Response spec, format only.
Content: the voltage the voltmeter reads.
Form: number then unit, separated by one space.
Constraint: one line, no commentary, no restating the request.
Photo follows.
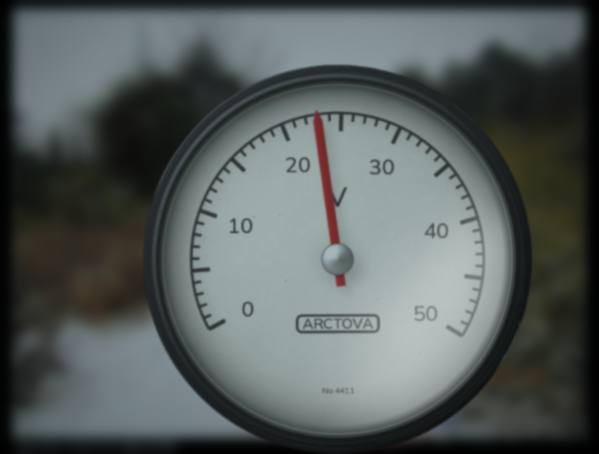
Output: 23 V
